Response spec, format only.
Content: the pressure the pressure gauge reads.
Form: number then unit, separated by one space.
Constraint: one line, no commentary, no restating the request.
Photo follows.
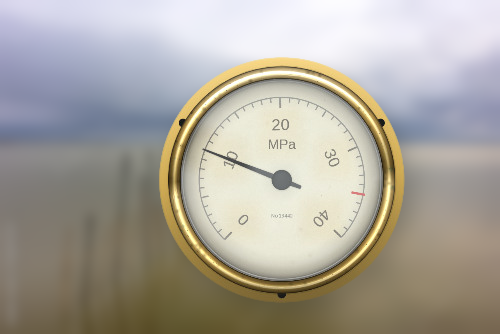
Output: 10 MPa
